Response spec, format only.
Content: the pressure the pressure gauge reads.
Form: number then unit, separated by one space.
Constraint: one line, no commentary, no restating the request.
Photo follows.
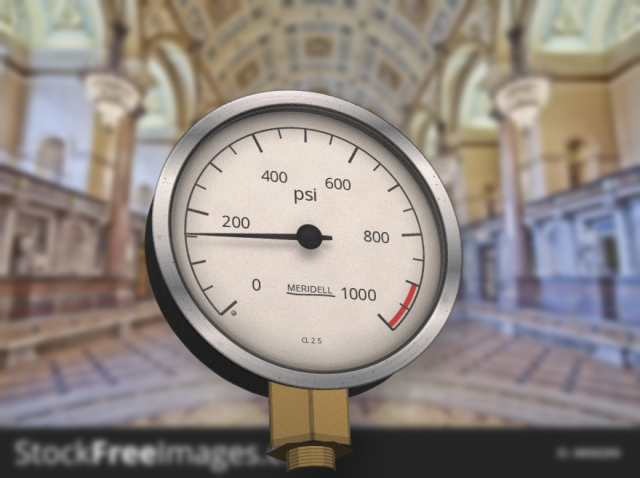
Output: 150 psi
